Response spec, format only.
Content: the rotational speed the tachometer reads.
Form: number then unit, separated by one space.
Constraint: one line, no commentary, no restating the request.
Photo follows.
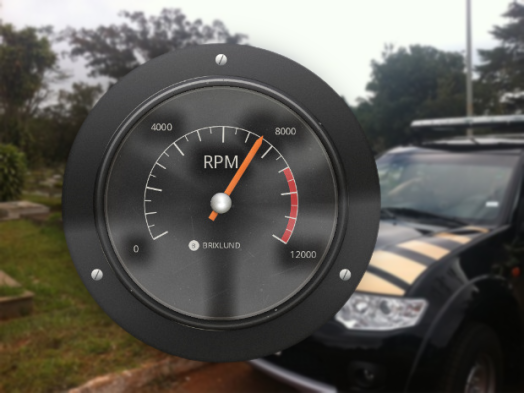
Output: 7500 rpm
